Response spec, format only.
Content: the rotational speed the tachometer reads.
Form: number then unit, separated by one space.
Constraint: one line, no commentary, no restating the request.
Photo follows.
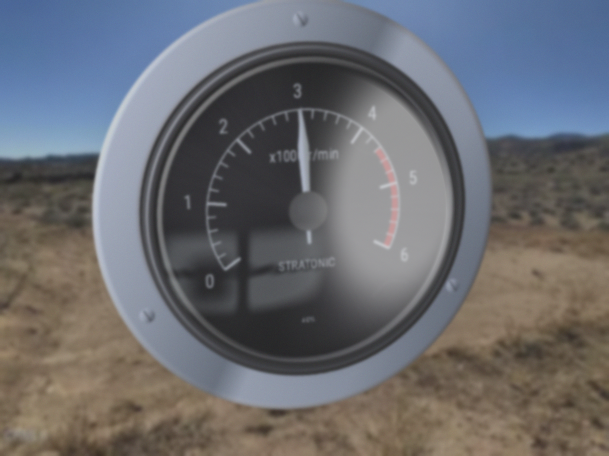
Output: 3000 rpm
